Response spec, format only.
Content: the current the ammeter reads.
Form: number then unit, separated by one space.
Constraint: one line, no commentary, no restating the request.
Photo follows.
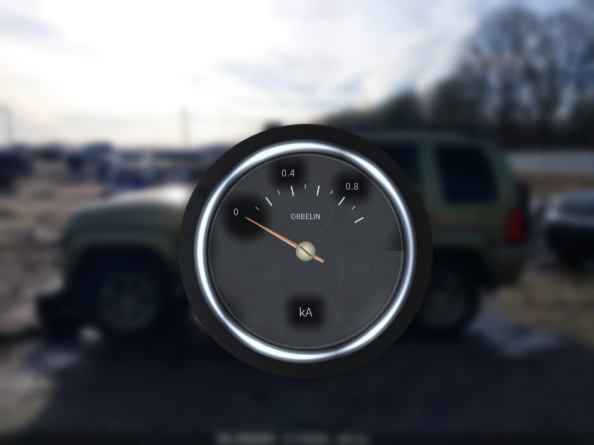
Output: 0 kA
